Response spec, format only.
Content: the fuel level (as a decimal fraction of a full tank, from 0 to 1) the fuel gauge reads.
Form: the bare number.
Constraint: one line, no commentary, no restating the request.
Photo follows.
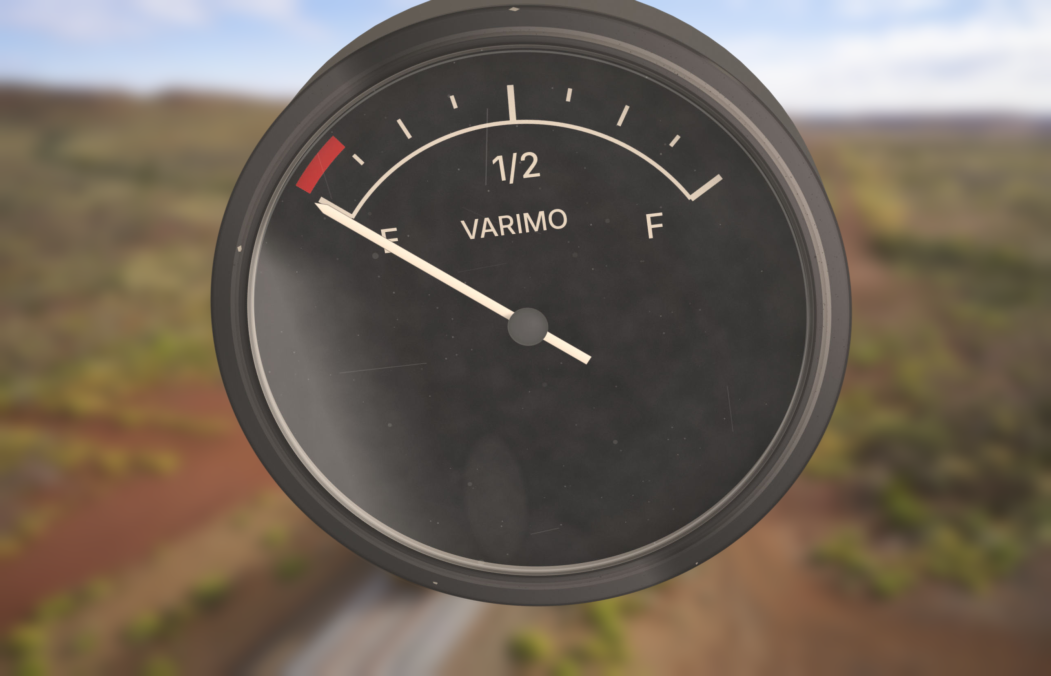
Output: 0
